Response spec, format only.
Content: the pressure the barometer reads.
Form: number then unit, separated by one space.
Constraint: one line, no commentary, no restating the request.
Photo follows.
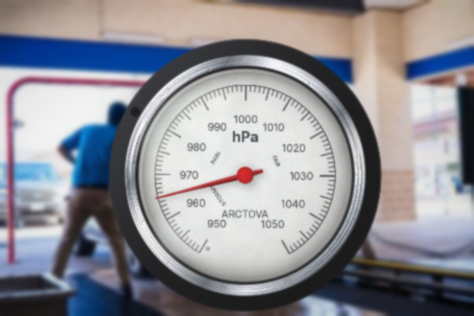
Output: 965 hPa
